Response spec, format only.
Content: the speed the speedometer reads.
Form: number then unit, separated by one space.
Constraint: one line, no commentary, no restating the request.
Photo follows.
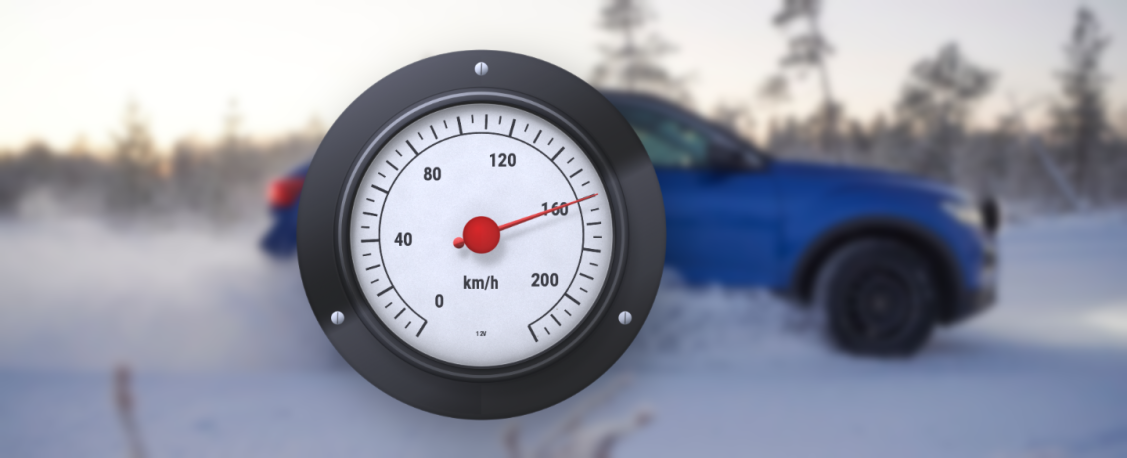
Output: 160 km/h
